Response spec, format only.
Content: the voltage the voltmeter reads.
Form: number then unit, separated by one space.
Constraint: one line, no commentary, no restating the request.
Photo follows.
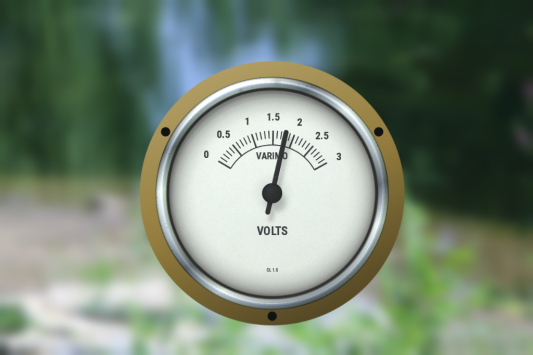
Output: 1.8 V
